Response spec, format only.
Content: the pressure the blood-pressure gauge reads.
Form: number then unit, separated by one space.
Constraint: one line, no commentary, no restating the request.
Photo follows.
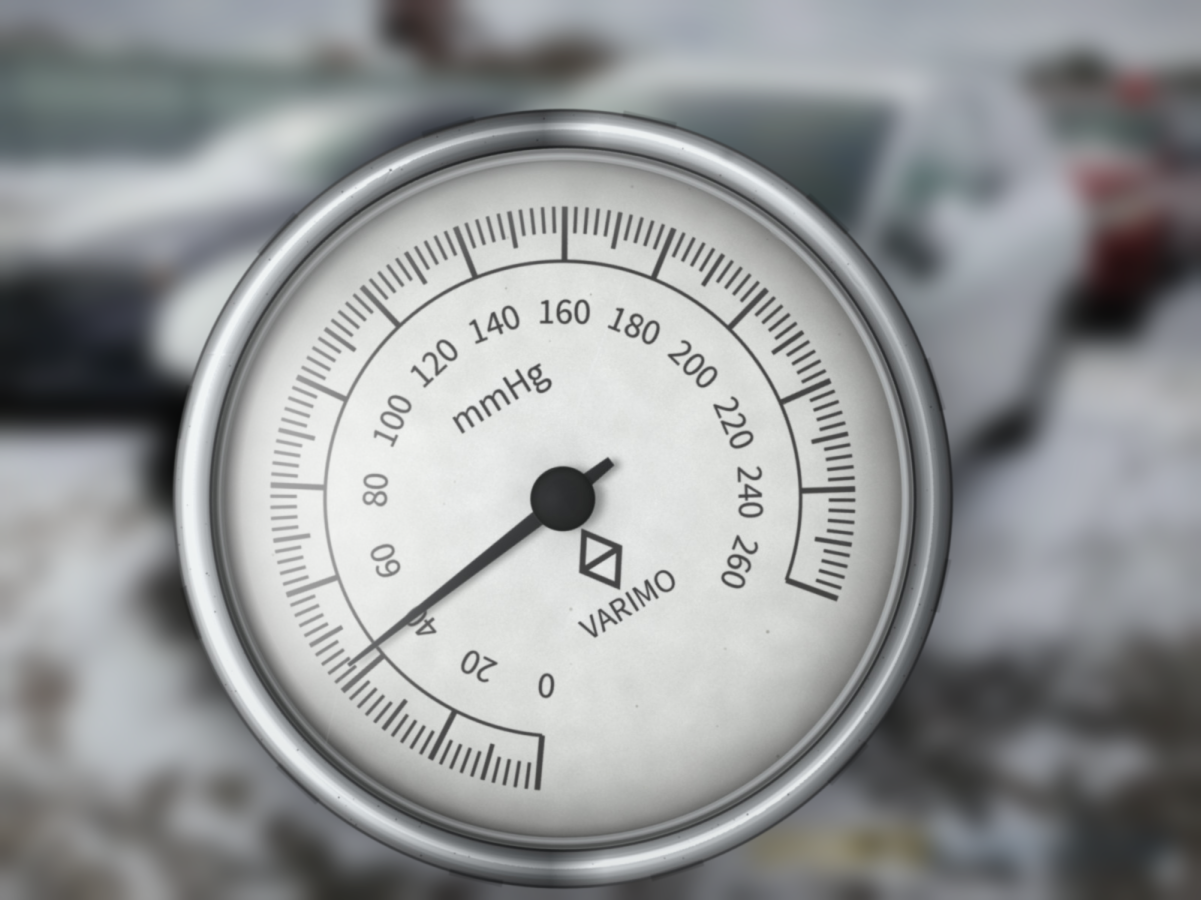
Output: 43 mmHg
